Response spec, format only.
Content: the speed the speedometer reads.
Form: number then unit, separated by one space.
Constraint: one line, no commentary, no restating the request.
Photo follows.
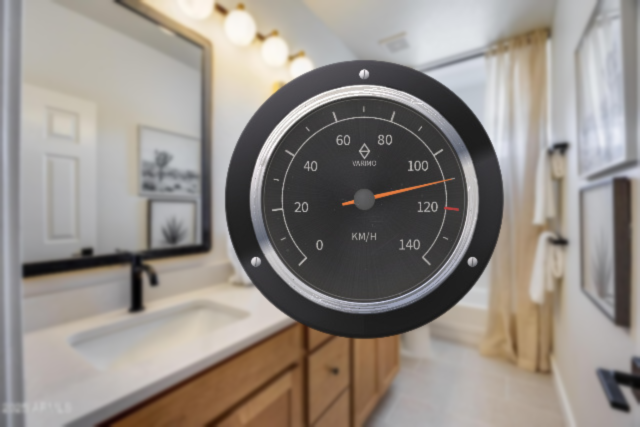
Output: 110 km/h
